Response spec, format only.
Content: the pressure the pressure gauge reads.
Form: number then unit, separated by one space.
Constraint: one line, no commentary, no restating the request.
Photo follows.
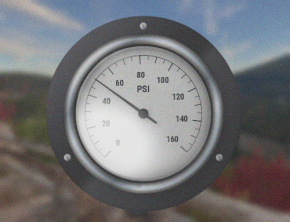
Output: 50 psi
